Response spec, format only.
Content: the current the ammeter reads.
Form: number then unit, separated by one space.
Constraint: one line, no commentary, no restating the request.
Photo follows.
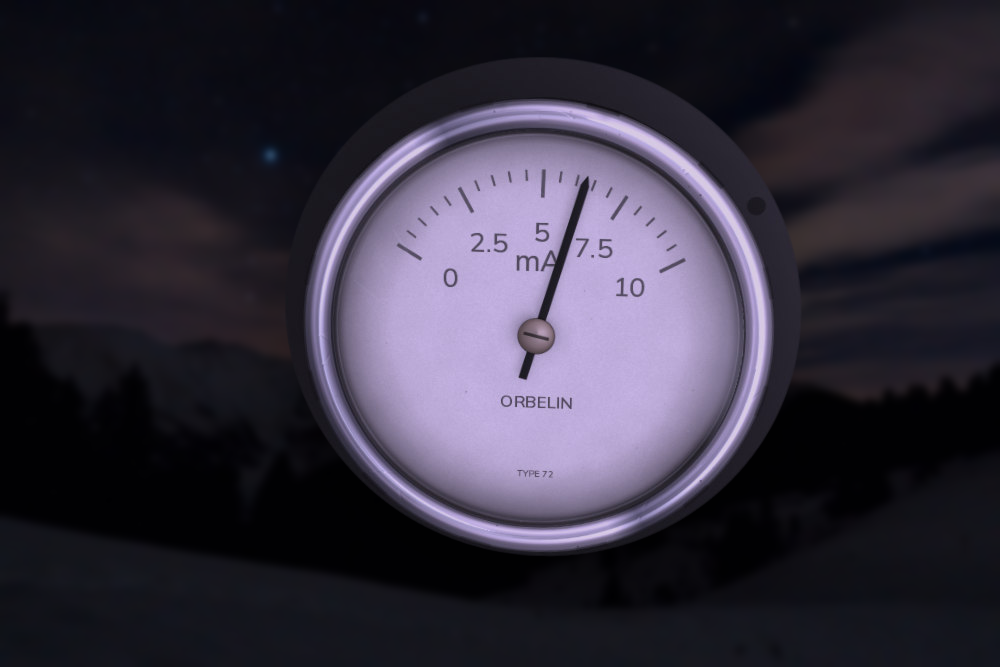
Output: 6.25 mA
